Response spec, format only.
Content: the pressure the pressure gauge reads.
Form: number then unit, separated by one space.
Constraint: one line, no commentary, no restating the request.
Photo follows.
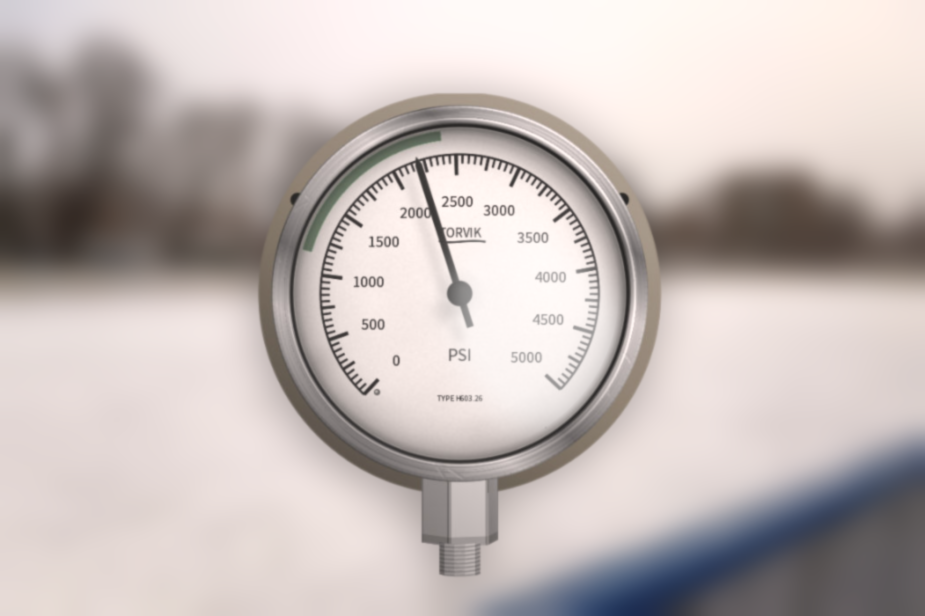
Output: 2200 psi
